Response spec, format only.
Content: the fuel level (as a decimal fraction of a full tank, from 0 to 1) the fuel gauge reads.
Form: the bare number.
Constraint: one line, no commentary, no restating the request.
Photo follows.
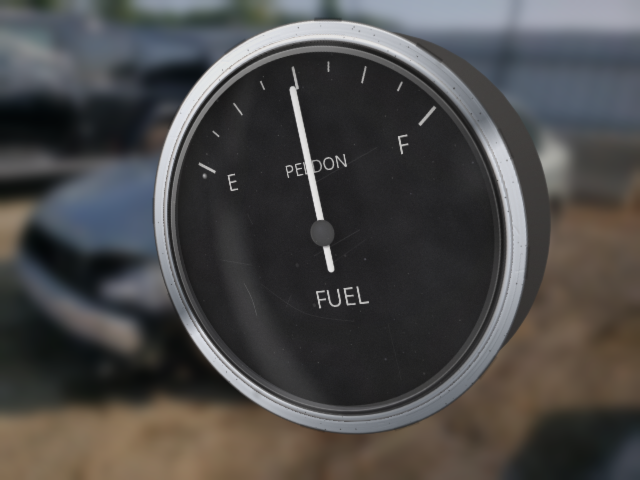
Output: 0.5
